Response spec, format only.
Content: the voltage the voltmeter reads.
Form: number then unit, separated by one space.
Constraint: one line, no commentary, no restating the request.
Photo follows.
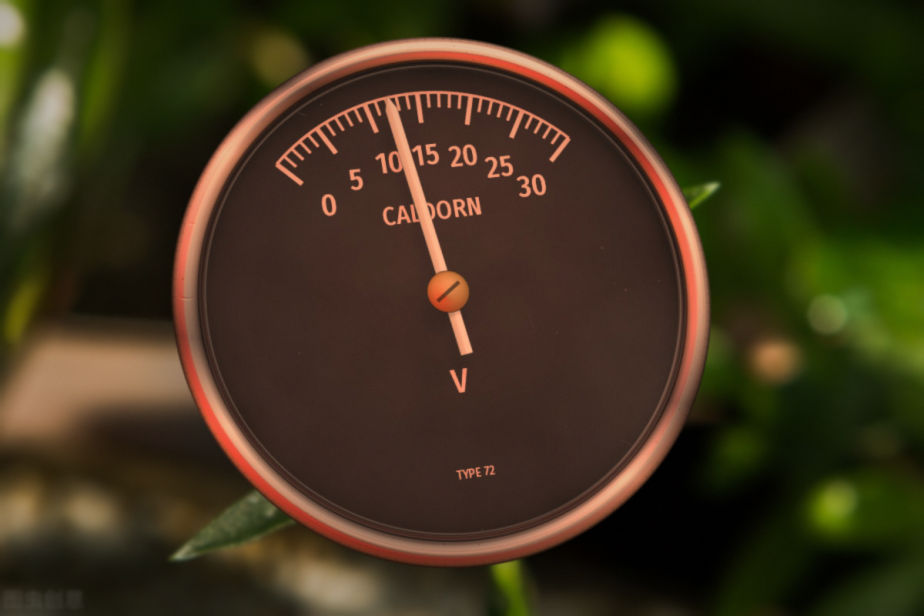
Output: 12 V
